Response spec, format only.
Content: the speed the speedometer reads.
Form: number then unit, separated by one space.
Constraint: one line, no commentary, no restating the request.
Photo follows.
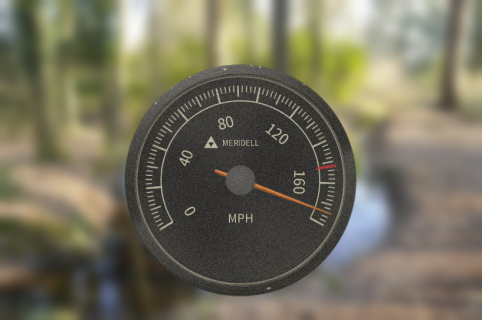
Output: 174 mph
